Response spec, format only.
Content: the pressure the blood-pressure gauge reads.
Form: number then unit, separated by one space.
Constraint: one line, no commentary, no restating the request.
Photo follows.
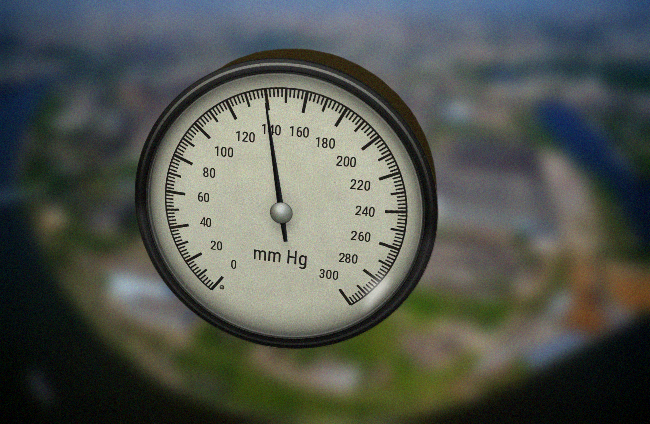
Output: 140 mmHg
